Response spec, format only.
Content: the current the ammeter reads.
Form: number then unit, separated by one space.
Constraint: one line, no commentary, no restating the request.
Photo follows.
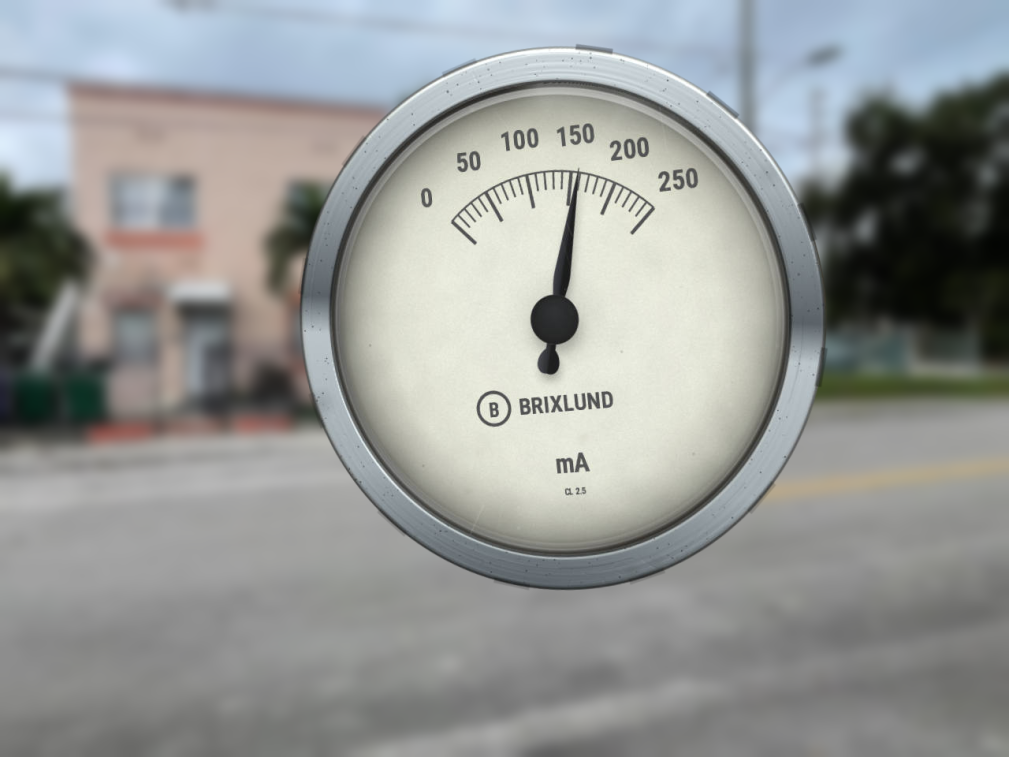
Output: 160 mA
